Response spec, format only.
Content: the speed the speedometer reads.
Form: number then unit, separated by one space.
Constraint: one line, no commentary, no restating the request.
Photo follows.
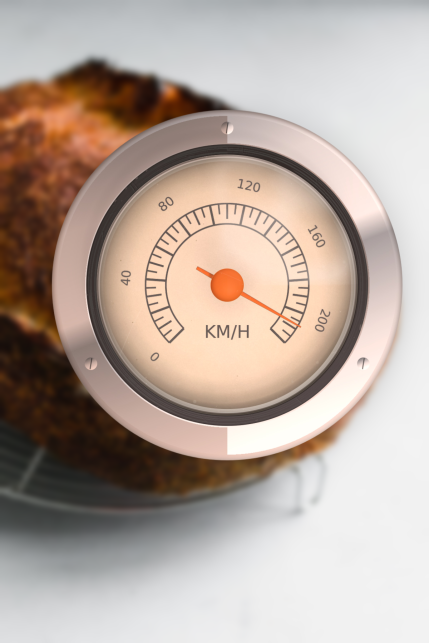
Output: 207.5 km/h
